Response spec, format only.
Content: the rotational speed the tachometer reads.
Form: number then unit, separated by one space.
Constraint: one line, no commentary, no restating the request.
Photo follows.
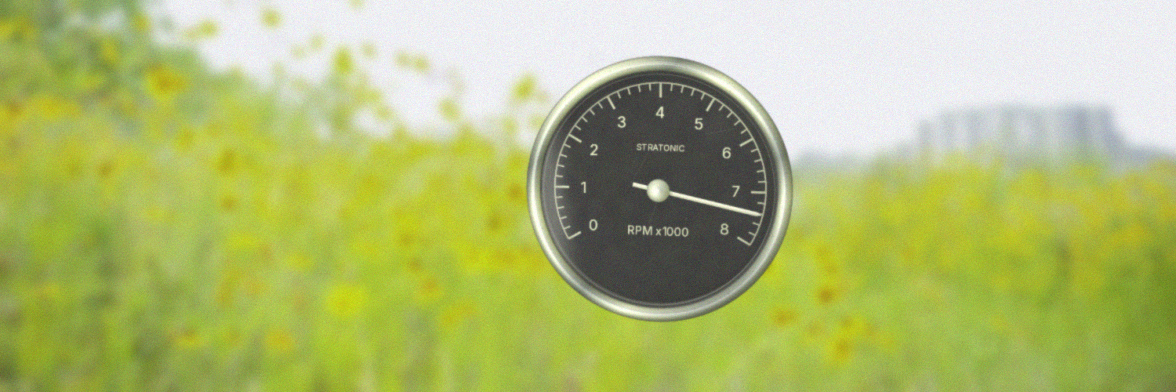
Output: 7400 rpm
